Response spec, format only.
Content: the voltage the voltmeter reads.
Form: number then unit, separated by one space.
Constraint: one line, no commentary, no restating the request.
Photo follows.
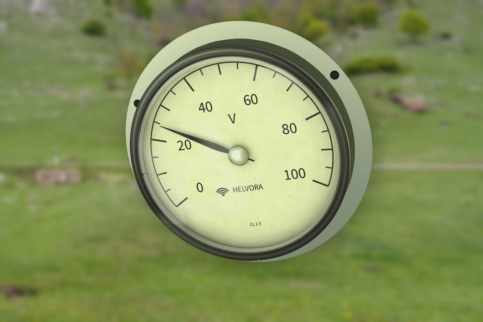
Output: 25 V
